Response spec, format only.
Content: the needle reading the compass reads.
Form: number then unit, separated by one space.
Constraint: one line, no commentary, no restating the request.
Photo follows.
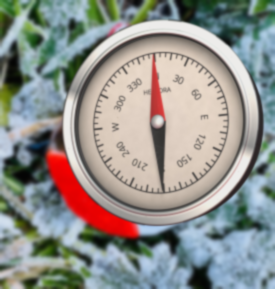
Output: 0 °
